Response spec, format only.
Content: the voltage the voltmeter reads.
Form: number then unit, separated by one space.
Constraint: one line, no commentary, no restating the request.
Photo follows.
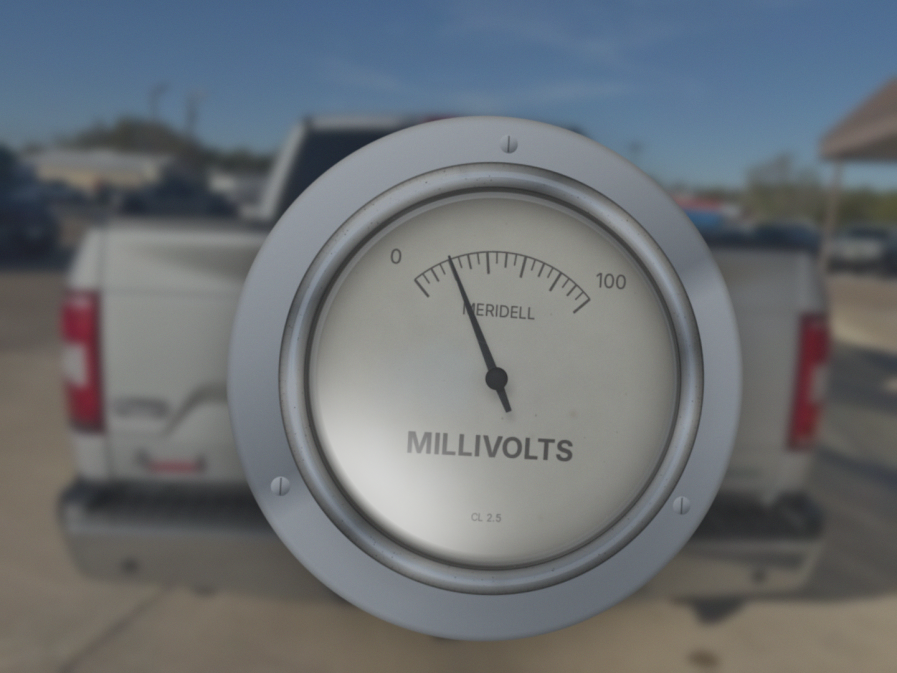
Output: 20 mV
